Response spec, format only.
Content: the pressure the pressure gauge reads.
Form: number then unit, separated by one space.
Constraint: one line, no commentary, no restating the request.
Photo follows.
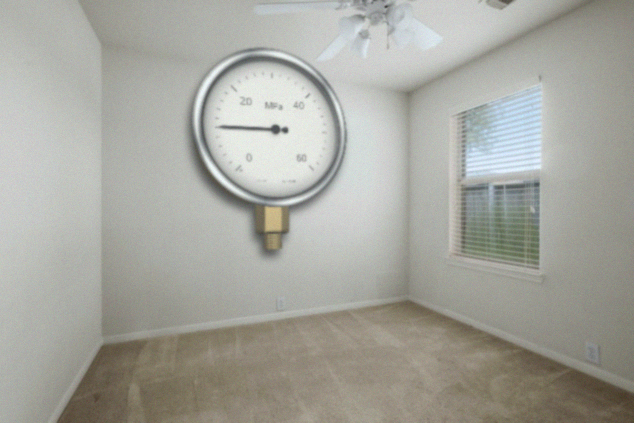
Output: 10 MPa
